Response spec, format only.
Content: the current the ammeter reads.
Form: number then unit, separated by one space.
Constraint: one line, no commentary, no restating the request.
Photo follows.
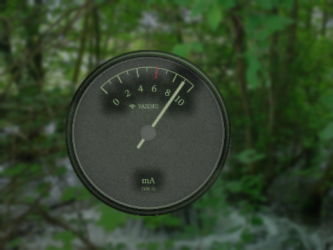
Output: 9 mA
